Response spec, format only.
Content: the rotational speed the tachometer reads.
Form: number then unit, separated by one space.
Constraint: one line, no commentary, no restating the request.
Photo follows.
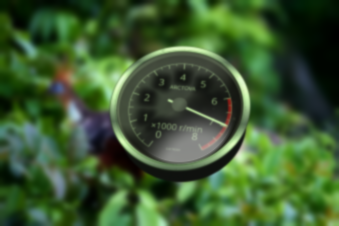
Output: 7000 rpm
